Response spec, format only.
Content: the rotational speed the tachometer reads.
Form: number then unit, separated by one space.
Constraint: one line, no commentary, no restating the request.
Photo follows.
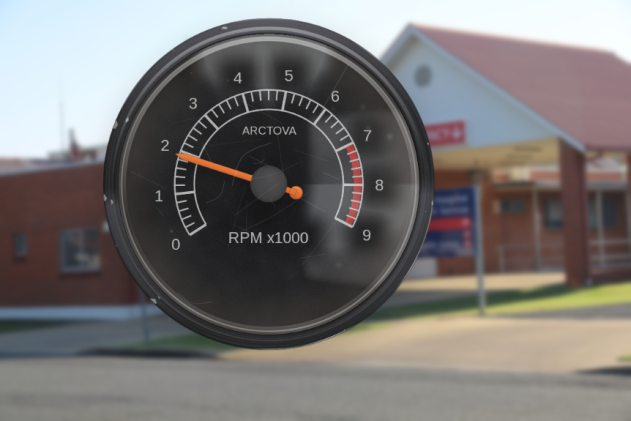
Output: 1900 rpm
